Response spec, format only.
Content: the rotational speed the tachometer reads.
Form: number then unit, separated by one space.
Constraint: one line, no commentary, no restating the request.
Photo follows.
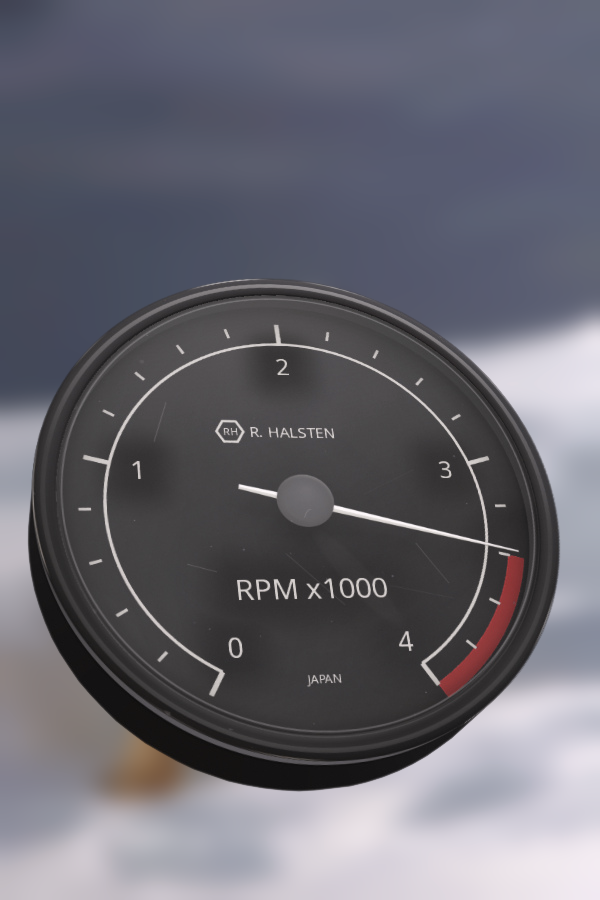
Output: 3400 rpm
